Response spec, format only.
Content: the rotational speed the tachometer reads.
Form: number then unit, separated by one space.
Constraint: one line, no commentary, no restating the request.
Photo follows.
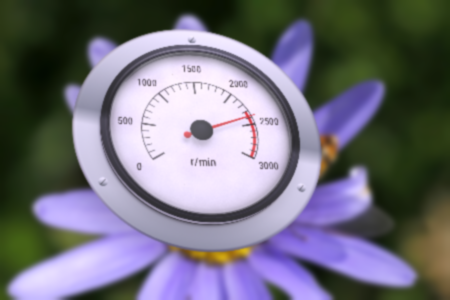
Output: 2400 rpm
